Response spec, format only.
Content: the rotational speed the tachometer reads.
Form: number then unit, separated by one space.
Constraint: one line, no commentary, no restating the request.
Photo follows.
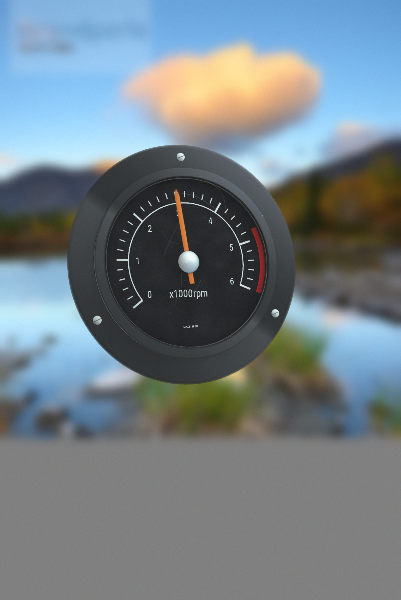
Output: 3000 rpm
